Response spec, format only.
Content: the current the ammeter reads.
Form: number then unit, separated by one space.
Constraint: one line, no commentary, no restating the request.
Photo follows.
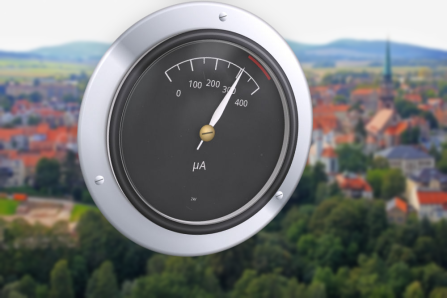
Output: 300 µA
